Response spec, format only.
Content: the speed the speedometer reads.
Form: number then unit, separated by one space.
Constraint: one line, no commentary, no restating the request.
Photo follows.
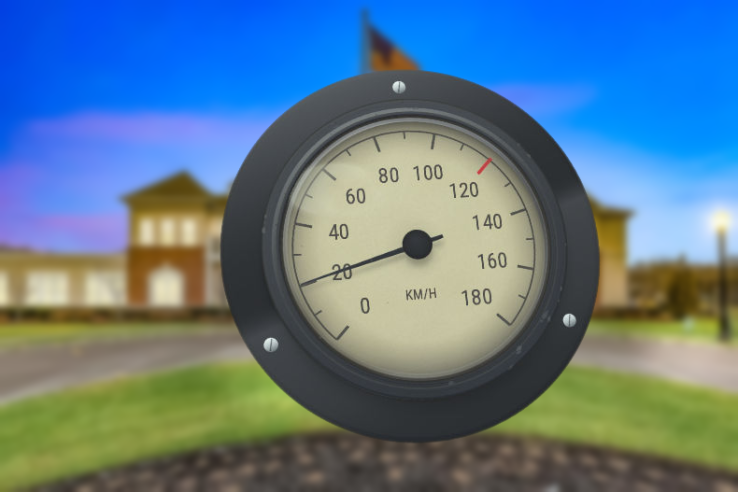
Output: 20 km/h
